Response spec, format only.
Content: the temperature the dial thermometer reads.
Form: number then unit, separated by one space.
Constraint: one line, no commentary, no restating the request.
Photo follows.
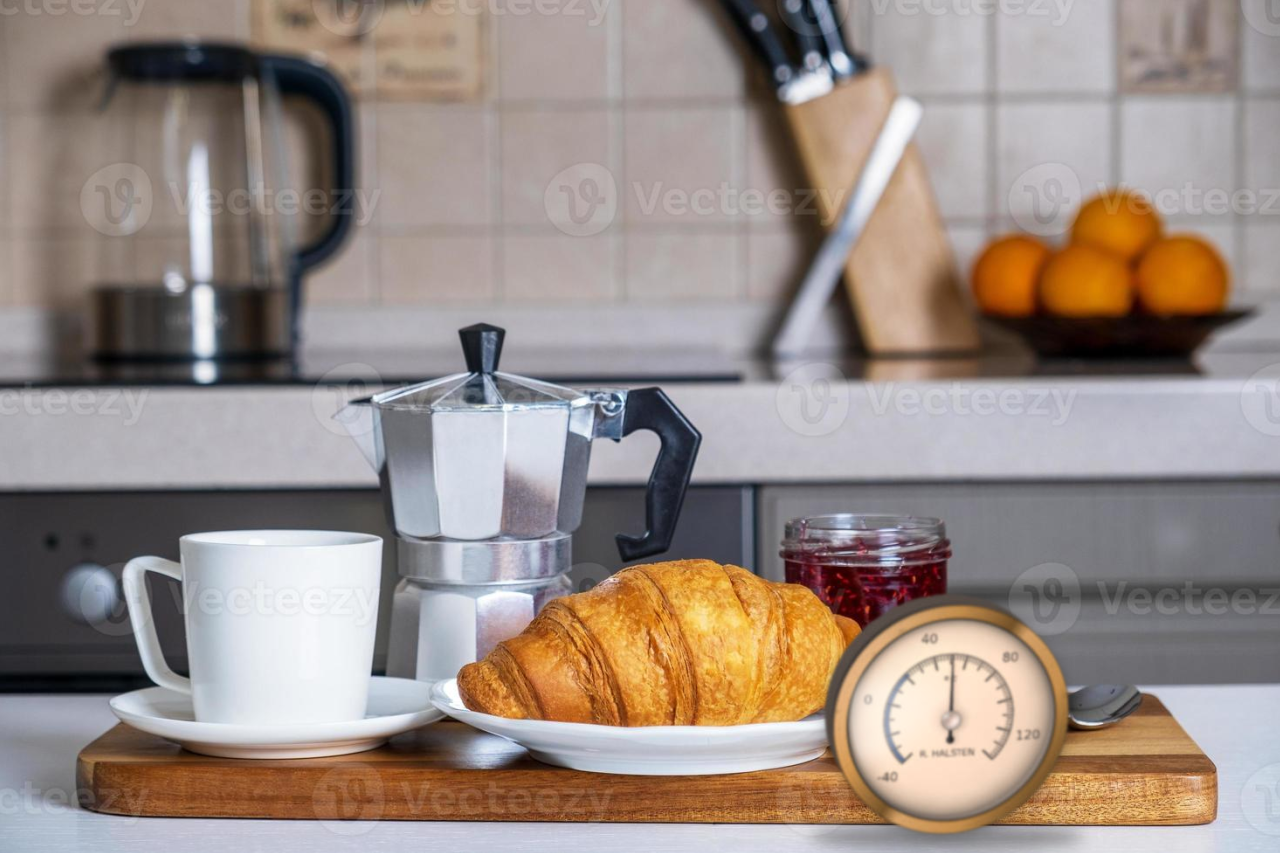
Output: 50 °F
